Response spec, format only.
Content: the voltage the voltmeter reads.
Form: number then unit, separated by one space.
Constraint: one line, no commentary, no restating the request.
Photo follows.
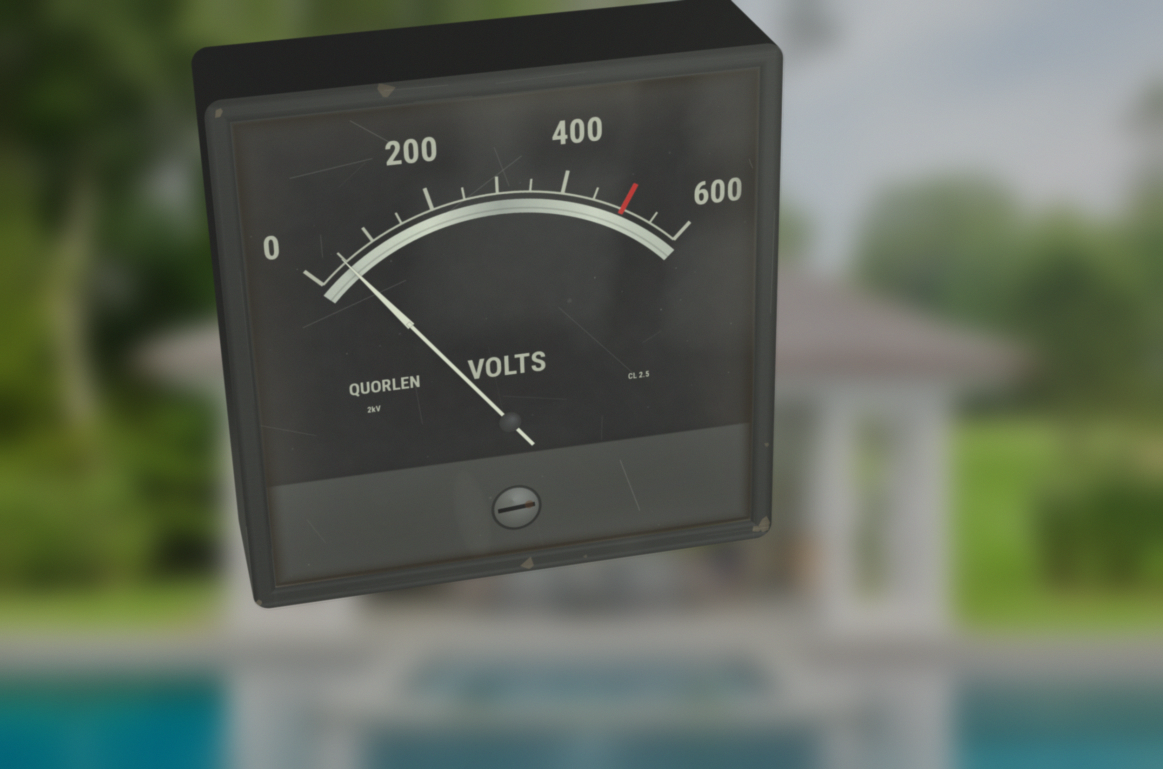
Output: 50 V
